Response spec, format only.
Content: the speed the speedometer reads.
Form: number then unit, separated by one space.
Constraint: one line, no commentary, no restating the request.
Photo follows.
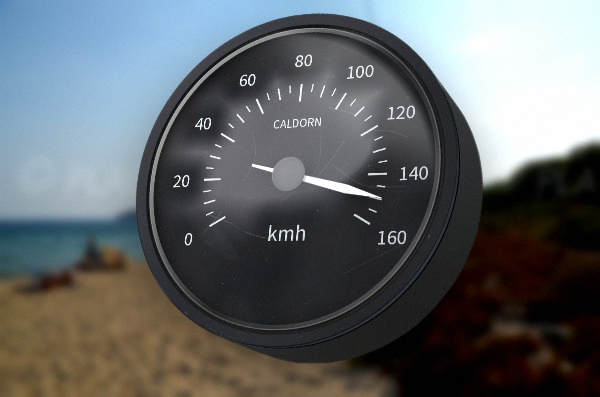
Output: 150 km/h
